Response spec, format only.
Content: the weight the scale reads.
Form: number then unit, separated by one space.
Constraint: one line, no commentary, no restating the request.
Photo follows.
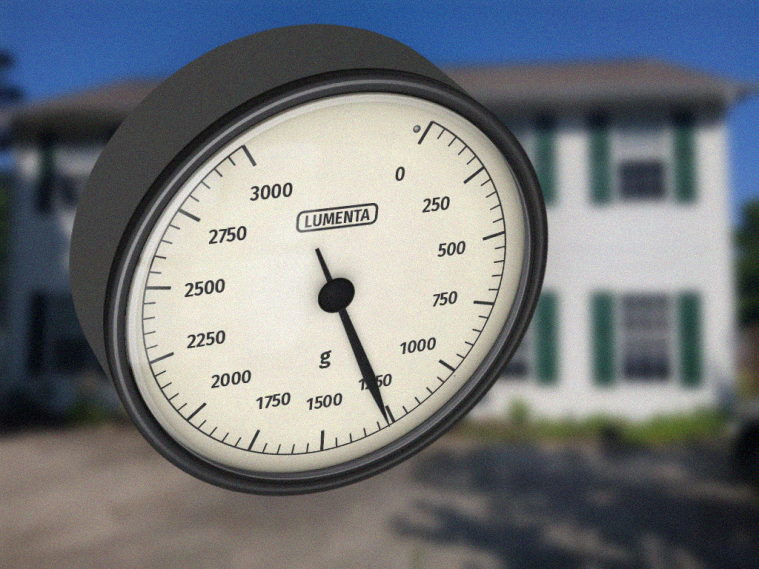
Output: 1275 g
